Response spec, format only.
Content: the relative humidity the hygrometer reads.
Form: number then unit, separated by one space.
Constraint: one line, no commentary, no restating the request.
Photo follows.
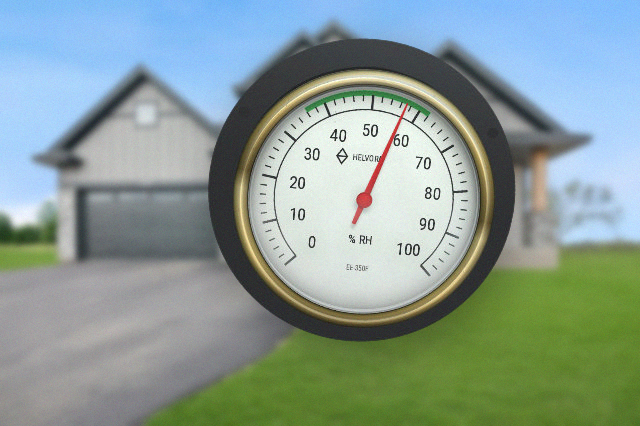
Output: 57 %
